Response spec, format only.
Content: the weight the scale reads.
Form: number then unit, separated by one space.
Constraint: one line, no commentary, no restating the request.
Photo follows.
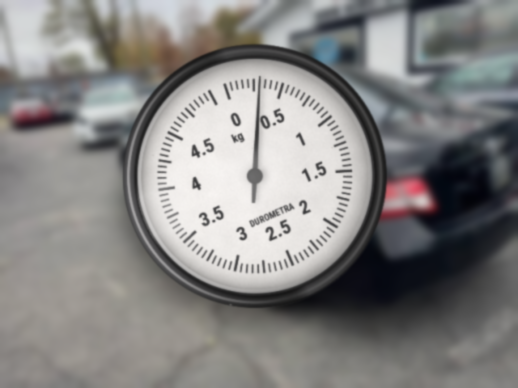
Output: 0.3 kg
